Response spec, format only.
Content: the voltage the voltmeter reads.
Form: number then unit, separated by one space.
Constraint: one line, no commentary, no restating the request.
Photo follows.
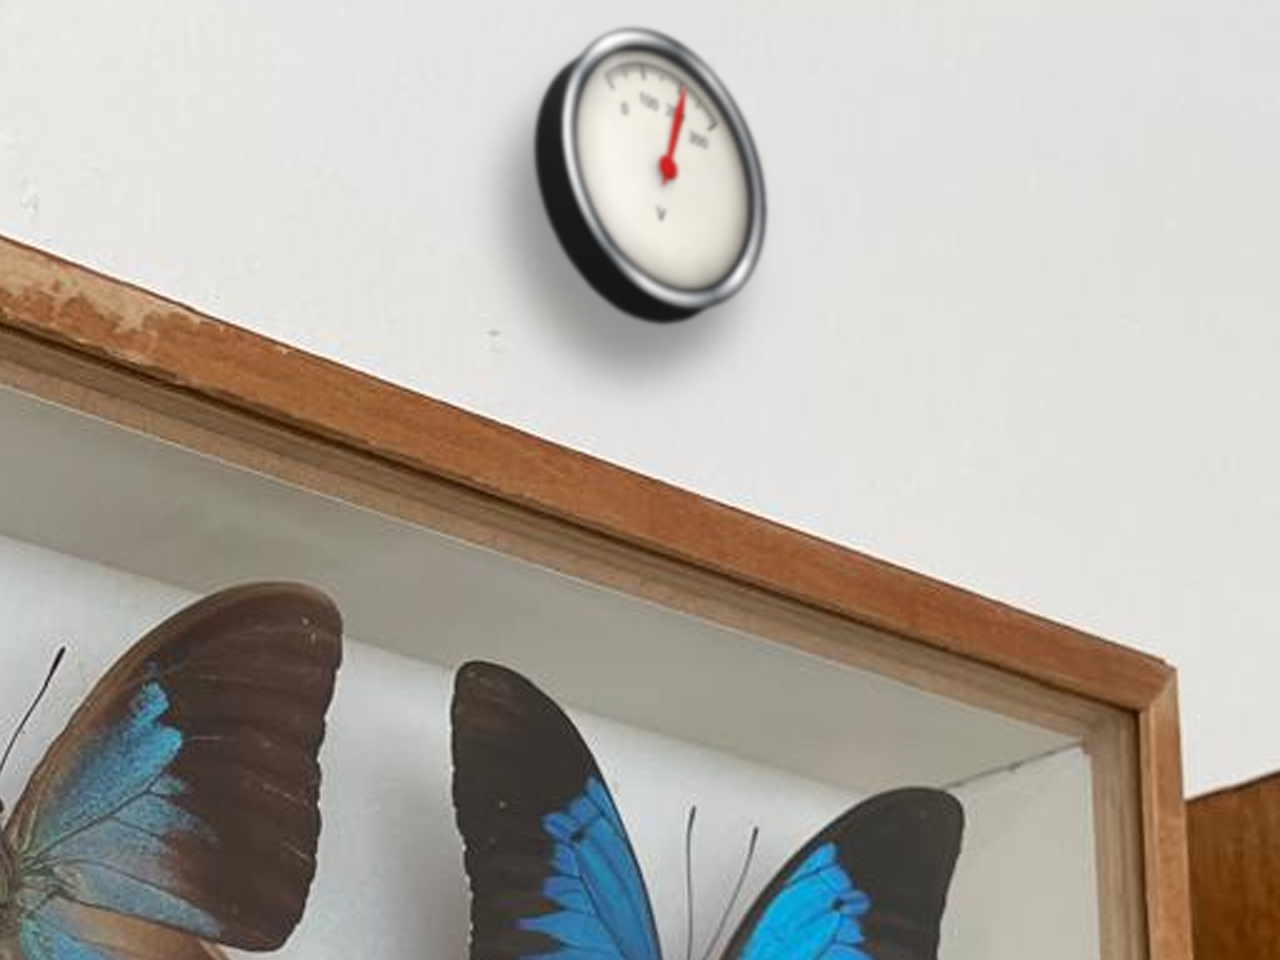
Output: 200 V
